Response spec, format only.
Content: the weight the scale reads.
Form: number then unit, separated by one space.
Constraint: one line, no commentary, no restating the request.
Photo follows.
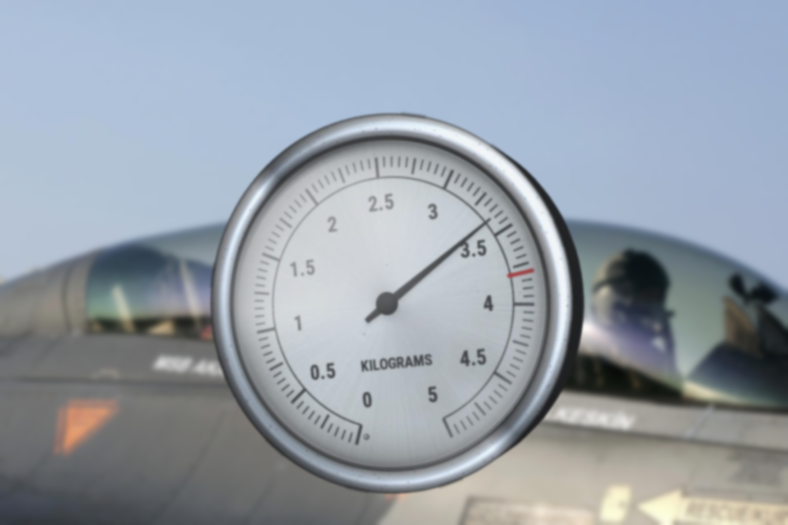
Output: 3.4 kg
